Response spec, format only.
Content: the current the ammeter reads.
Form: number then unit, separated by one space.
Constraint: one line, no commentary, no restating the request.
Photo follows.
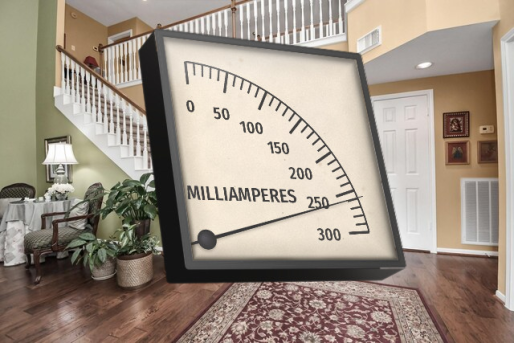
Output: 260 mA
